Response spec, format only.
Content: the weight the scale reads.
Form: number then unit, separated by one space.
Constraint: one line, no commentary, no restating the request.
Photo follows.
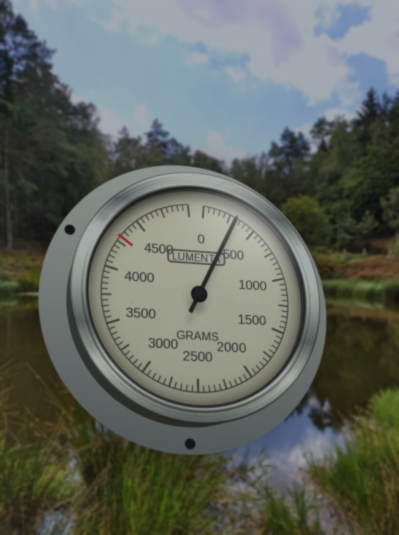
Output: 300 g
